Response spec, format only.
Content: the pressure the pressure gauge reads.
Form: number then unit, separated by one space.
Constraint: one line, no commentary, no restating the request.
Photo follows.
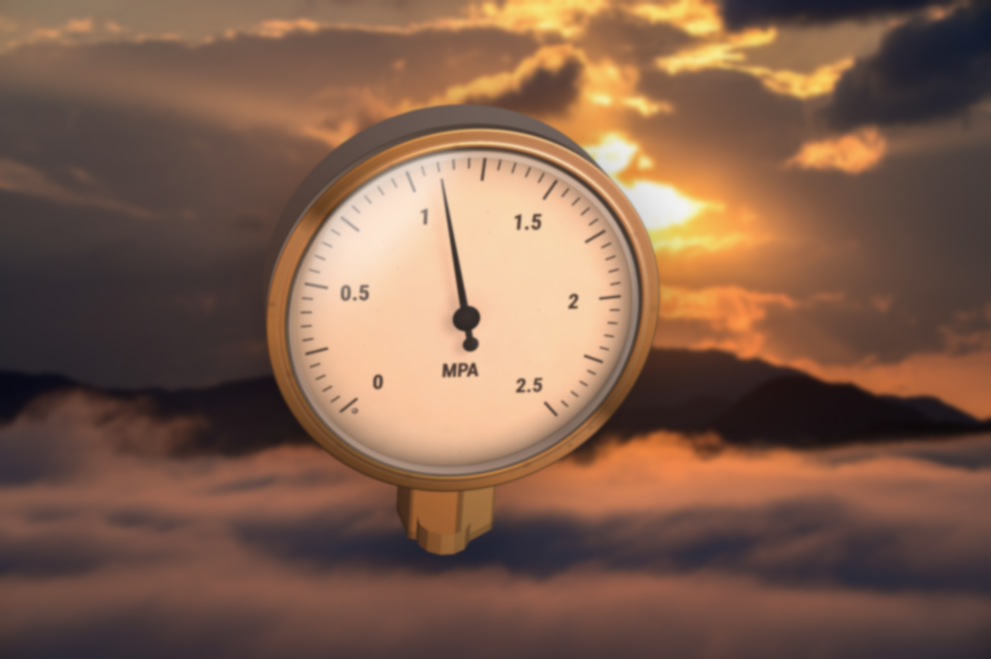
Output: 1.1 MPa
